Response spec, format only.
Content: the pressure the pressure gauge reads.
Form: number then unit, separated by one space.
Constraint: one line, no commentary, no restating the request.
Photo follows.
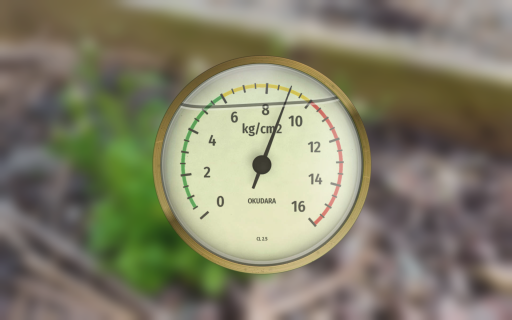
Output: 9 kg/cm²
